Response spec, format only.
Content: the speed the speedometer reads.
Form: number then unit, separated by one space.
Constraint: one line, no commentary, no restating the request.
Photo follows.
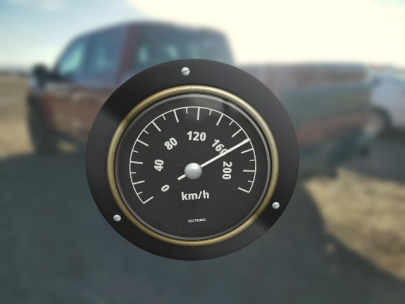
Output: 170 km/h
